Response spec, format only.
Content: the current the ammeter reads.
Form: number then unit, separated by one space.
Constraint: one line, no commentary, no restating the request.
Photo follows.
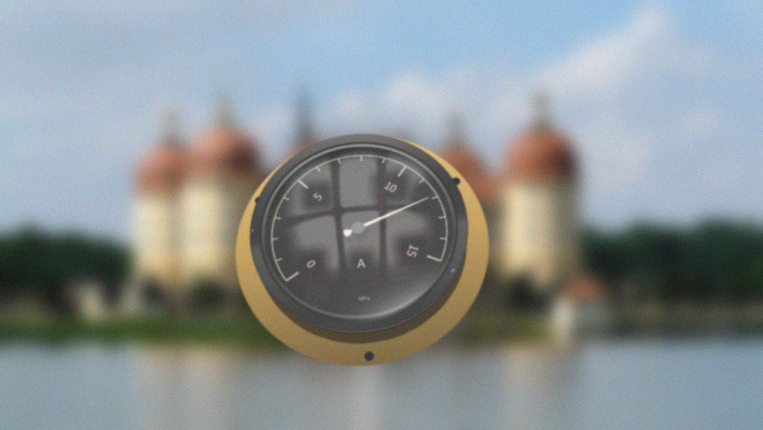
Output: 12 A
